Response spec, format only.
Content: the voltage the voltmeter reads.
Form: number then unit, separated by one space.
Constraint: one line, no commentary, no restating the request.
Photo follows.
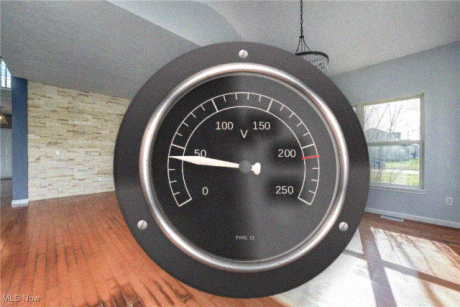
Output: 40 V
